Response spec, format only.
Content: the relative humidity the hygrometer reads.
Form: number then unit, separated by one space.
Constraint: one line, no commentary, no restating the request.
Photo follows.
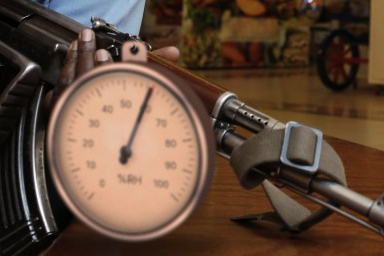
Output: 60 %
